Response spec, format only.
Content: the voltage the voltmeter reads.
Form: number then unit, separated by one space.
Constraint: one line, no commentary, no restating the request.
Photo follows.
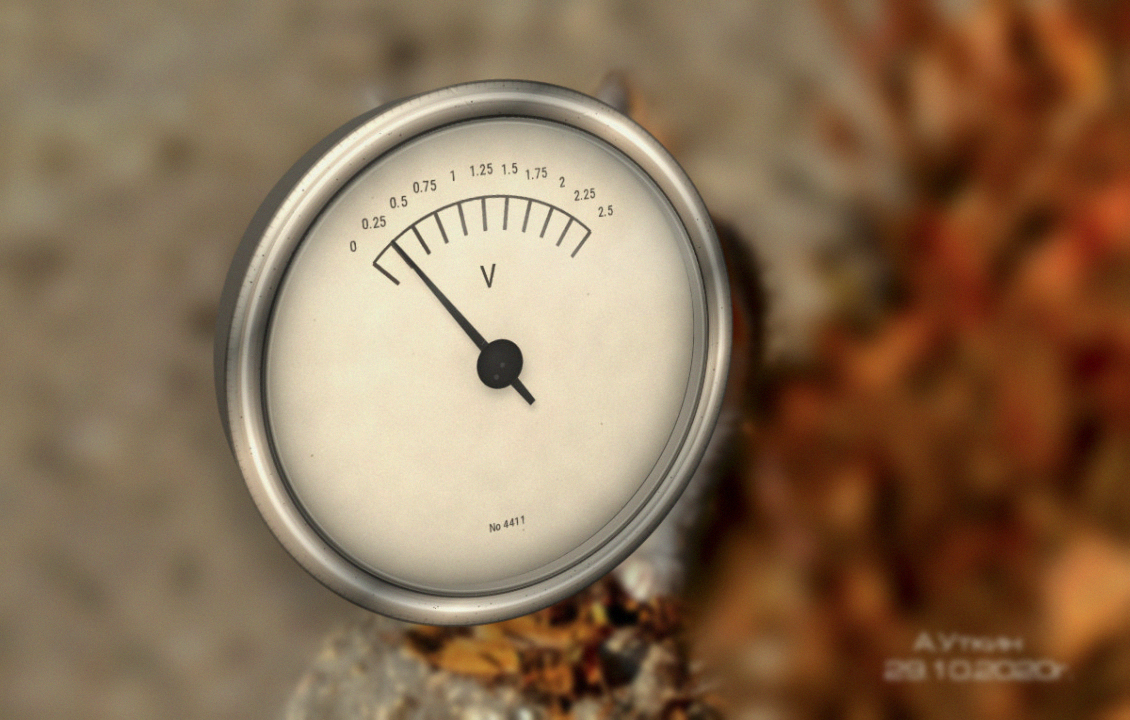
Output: 0.25 V
